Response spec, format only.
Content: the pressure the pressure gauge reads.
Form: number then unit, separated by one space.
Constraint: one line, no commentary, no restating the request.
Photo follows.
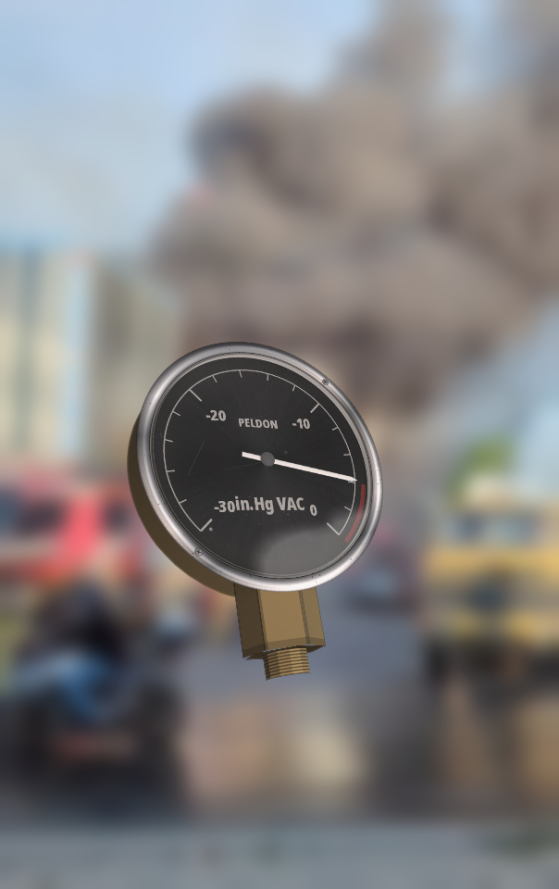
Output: -4 inHg
